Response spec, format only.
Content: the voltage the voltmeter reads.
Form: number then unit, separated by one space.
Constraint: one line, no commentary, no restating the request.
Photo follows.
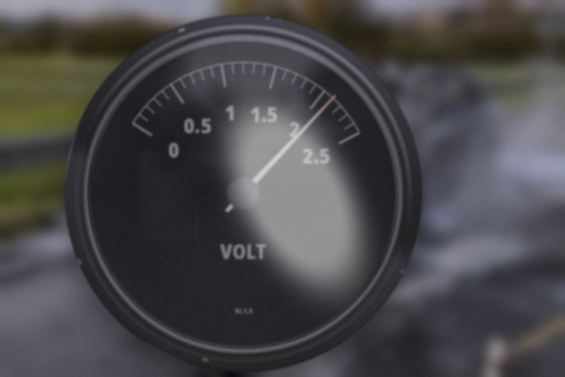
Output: 2.1 V
